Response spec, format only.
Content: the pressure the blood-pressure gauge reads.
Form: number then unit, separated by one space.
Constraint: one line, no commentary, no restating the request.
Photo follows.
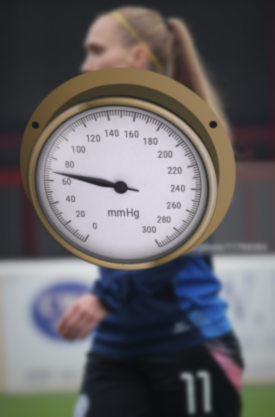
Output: 70 mmHg
